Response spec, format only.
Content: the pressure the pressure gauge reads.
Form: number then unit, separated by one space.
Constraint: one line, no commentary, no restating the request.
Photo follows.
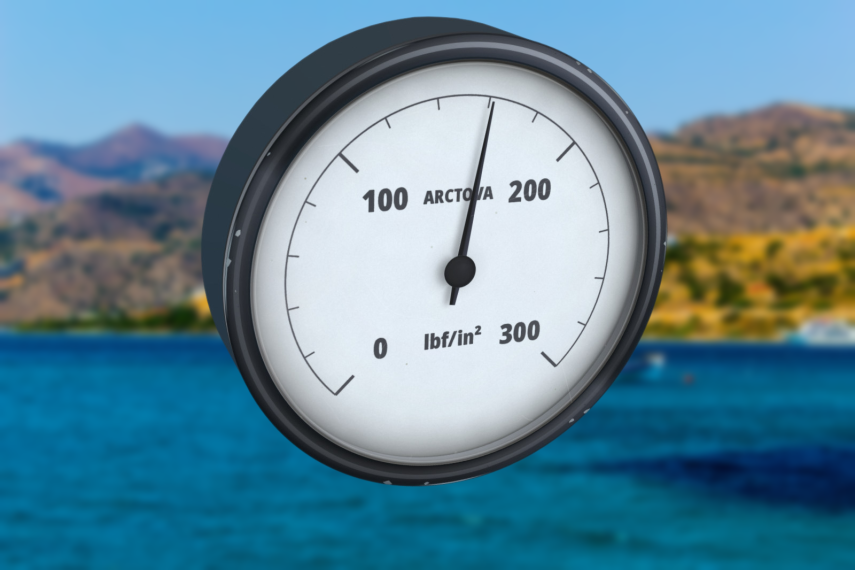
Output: 160 psi
